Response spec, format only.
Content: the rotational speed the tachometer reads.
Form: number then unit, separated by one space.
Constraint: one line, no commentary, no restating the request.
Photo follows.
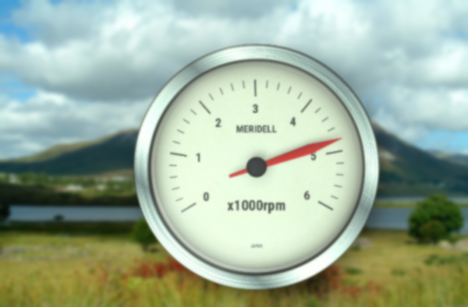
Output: 4800 rpm
